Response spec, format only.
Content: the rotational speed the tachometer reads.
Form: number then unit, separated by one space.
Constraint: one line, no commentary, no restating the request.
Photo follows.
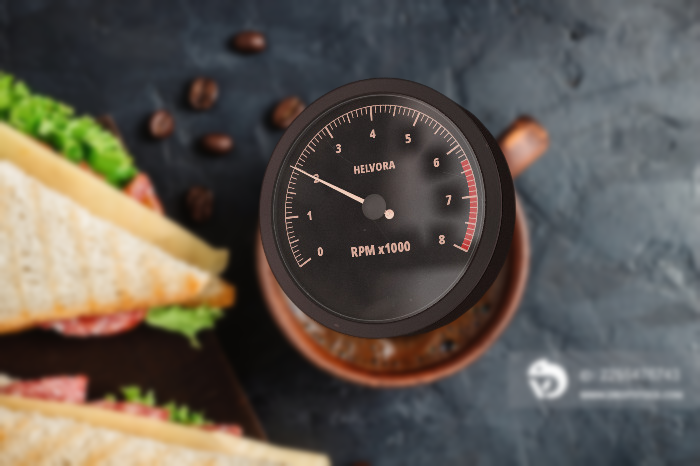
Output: 2000 rpm
